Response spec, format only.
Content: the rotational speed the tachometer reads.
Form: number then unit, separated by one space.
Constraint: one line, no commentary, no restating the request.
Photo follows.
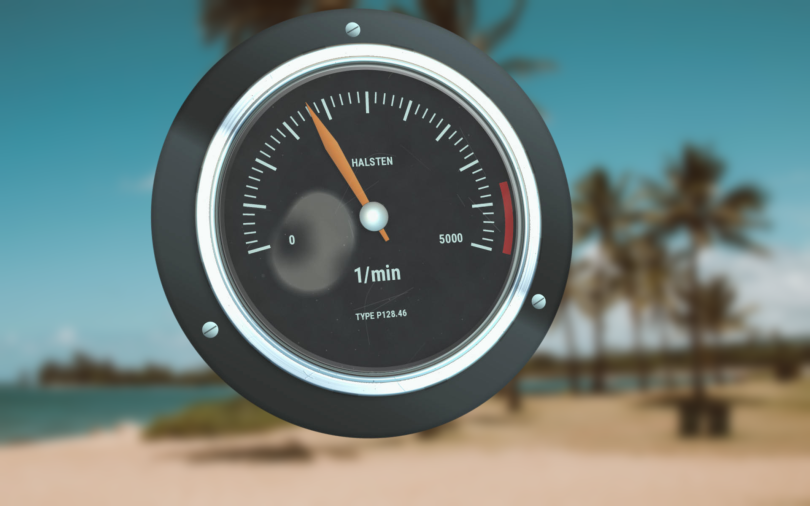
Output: 1800 rpm
